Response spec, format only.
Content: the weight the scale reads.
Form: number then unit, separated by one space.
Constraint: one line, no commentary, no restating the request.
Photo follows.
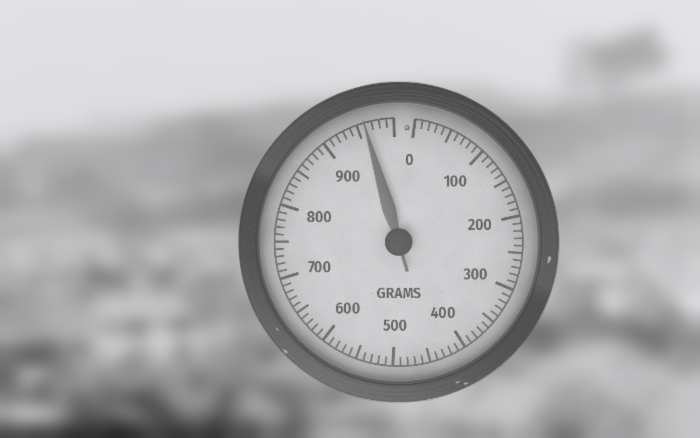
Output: 960 g
